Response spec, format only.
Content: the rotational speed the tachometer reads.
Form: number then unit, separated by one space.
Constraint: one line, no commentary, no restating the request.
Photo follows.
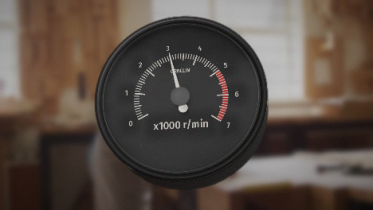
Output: 3000 rpm
